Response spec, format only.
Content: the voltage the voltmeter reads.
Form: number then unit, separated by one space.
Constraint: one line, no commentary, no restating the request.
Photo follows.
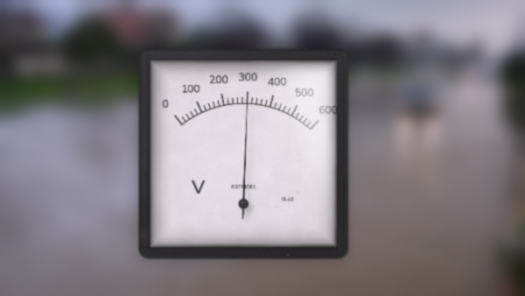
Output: 300 V
